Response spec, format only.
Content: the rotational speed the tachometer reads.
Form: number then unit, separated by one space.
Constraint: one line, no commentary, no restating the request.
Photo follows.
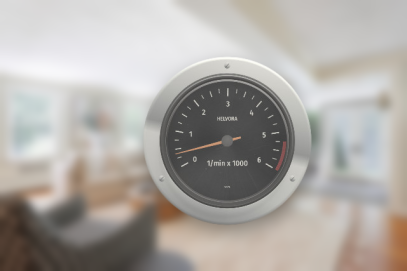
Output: 375 rpm
